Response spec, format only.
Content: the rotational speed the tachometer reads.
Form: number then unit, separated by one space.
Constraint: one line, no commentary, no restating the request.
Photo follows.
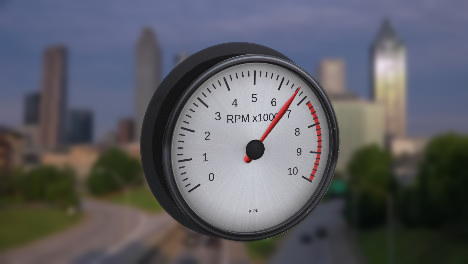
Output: 6600 rpm
